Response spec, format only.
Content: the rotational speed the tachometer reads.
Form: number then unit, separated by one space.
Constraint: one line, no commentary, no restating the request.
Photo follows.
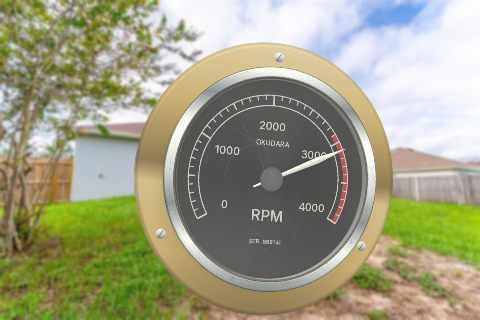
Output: 3100 rpm
